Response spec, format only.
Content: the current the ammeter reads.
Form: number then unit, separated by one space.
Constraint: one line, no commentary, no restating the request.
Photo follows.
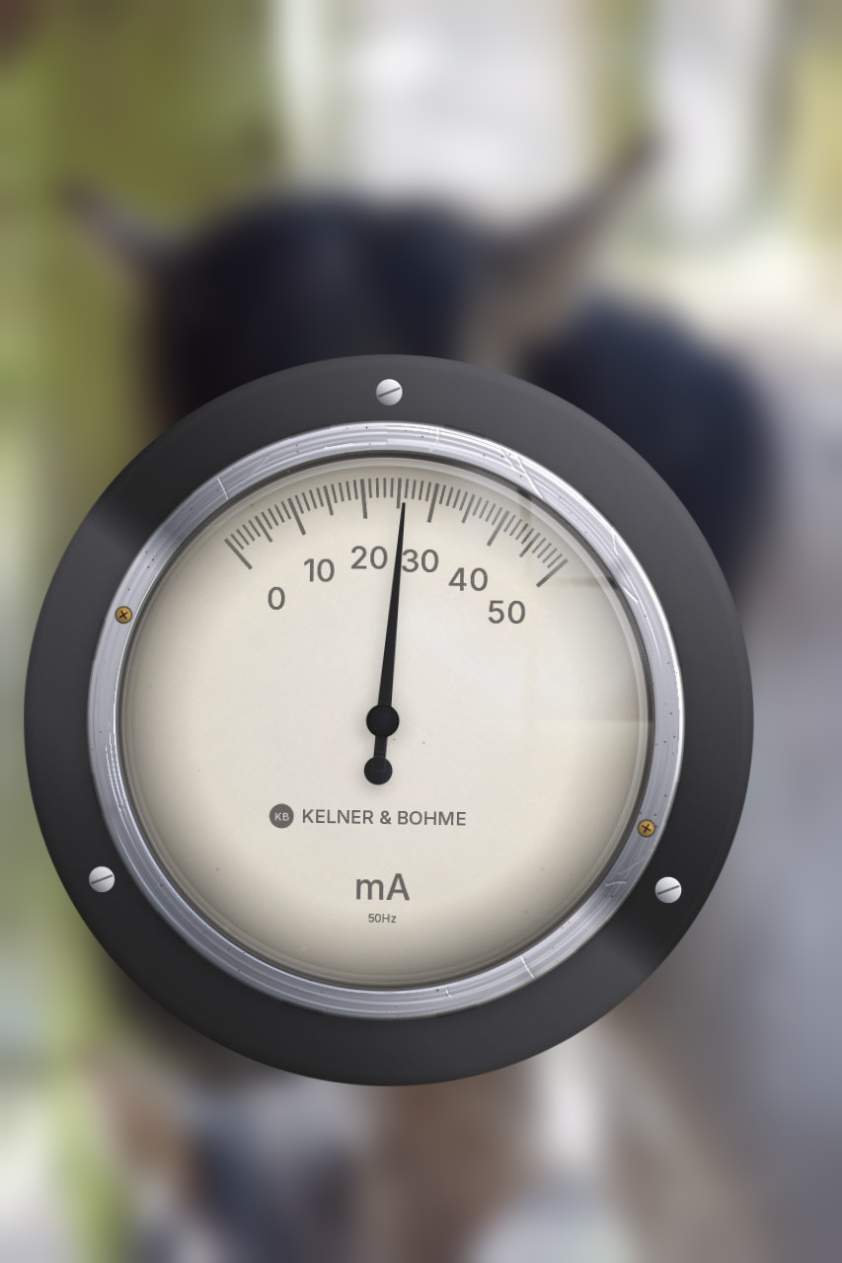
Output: 26 mA
